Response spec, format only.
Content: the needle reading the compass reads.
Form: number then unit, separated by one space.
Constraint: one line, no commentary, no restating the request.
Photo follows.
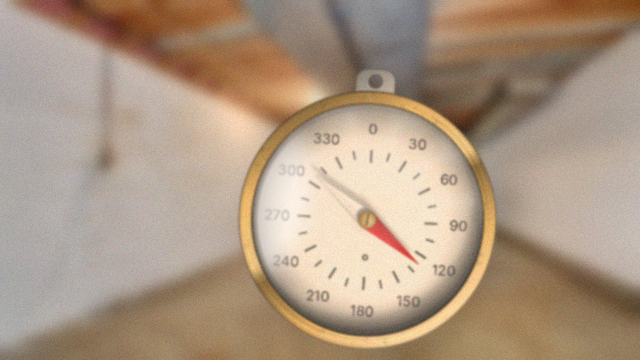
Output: 127.5 °
